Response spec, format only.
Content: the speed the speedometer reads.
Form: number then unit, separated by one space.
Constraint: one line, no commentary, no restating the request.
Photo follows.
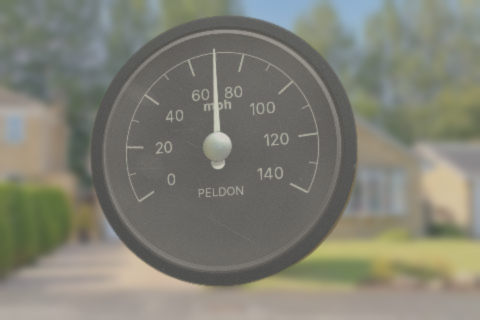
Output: 70 mph
